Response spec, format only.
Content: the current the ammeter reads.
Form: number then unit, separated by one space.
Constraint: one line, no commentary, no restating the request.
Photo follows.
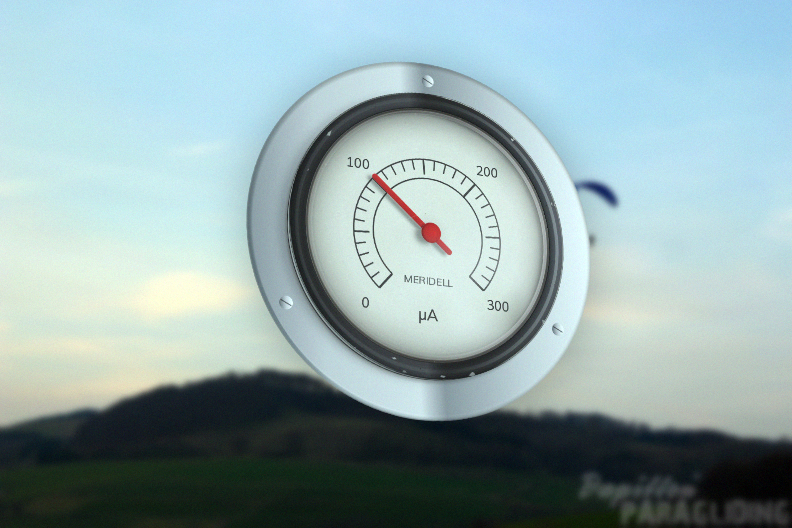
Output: 100 µA
